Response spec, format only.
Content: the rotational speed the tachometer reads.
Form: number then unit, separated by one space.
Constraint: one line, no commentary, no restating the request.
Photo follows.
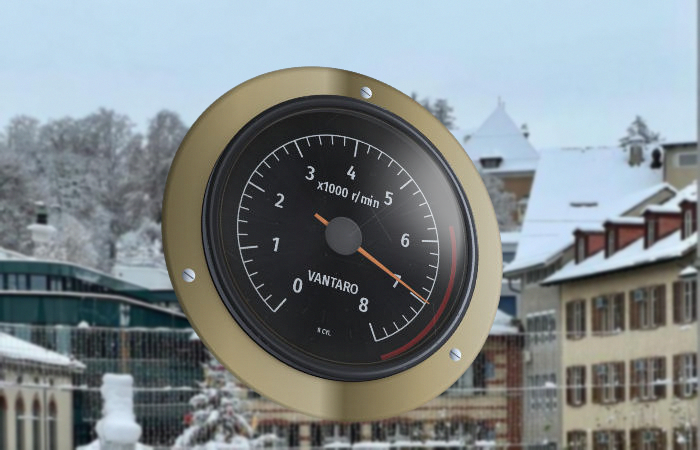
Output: 7000 rpm
